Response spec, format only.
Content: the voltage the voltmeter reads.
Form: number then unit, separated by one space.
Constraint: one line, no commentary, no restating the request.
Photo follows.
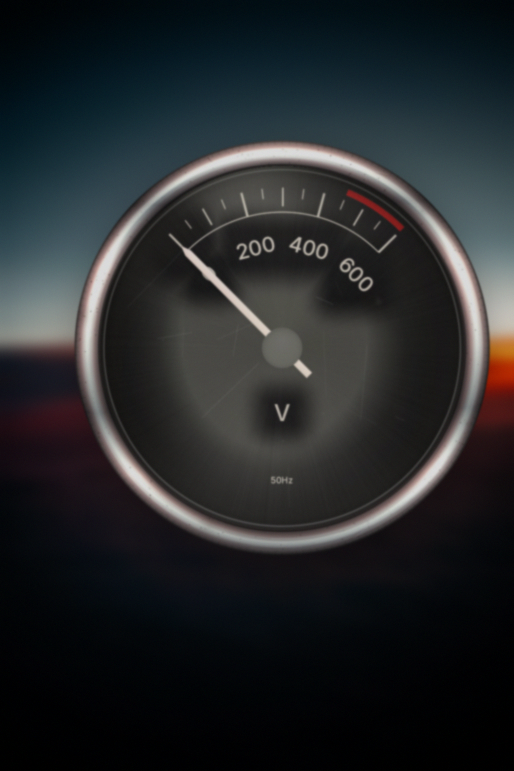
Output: 0 V
